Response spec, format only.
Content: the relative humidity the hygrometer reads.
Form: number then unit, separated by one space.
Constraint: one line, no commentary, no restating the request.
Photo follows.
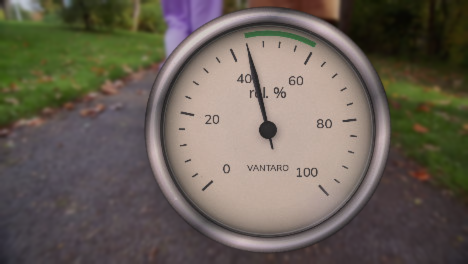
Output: 44 %
